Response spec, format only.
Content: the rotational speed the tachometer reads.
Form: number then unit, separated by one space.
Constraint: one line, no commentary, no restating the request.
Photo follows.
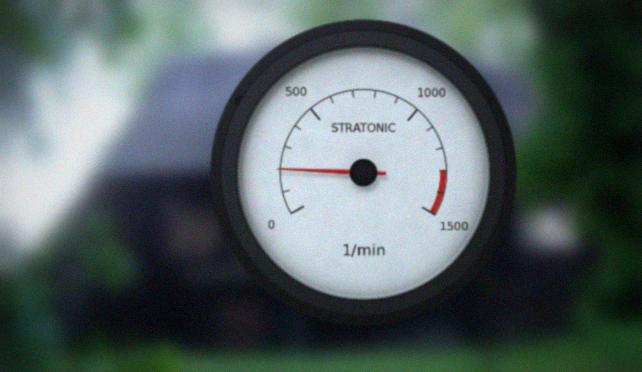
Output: 200 rpm
